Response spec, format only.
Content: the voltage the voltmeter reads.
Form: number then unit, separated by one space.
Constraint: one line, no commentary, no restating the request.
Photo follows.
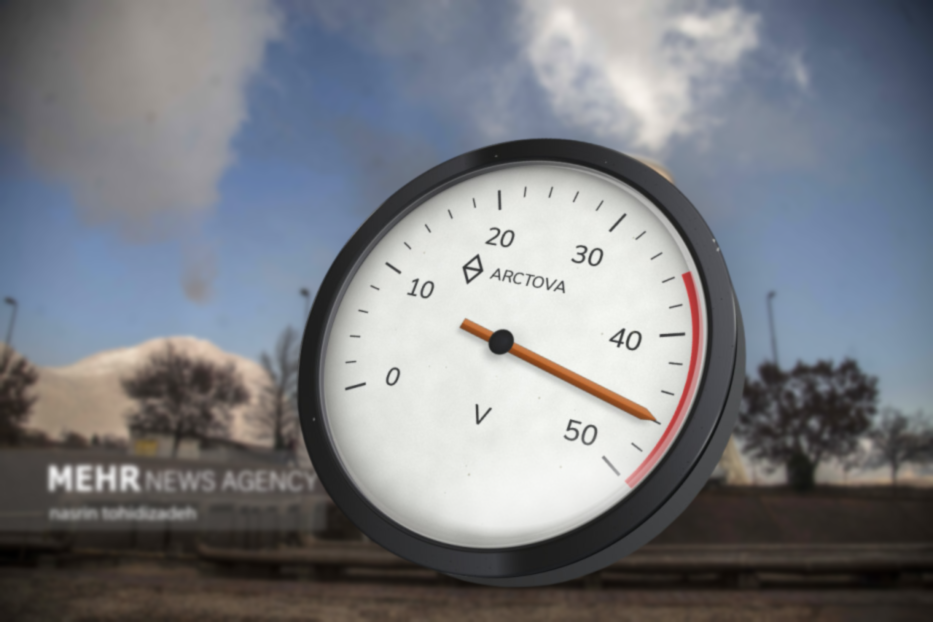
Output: 46 V
